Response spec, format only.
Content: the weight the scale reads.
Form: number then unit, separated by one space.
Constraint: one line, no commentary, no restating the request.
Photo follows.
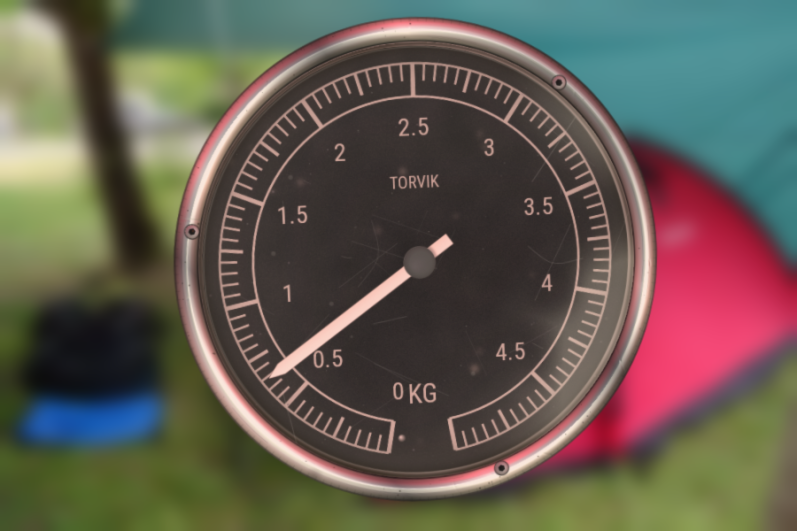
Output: 0.65 kg
